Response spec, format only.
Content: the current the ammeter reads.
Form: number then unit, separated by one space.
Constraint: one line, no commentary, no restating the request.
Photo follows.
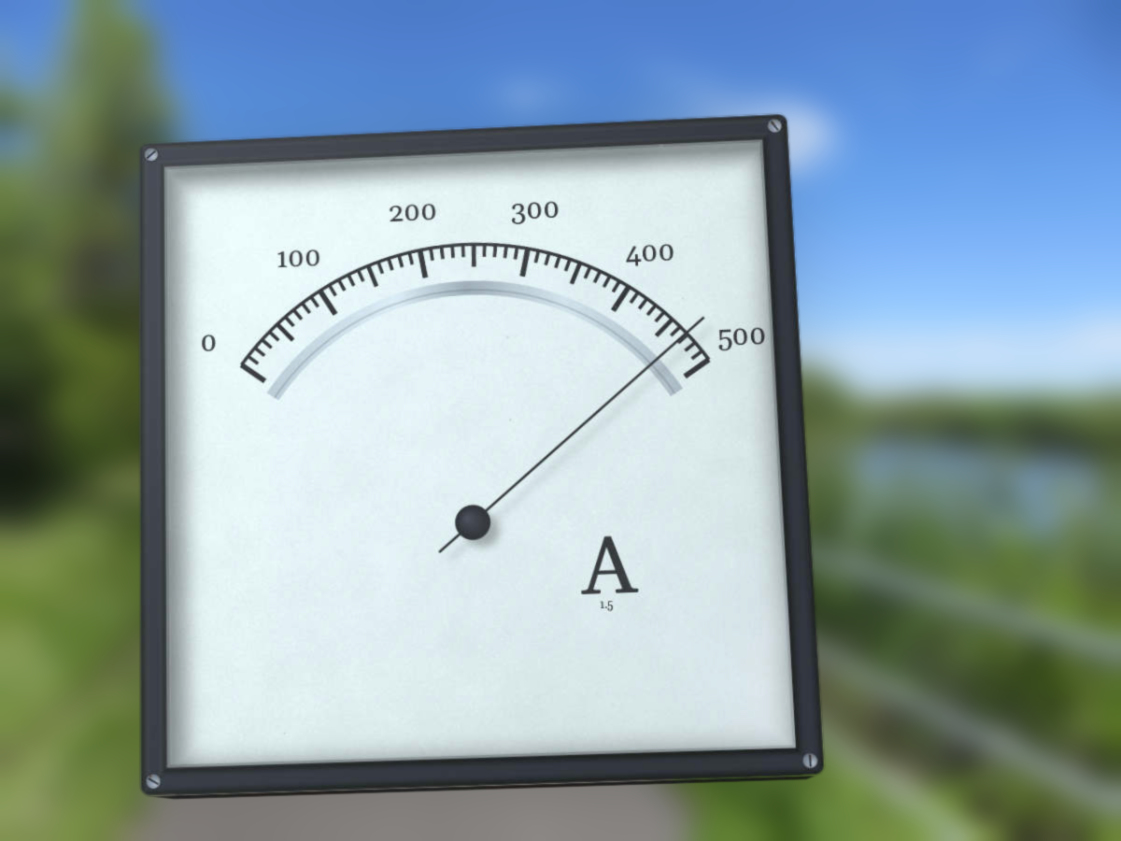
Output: 470 A
